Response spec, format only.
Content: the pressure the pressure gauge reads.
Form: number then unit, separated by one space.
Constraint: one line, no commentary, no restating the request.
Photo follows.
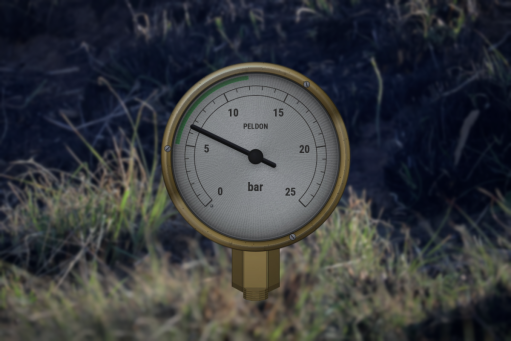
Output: 6.5 bar
